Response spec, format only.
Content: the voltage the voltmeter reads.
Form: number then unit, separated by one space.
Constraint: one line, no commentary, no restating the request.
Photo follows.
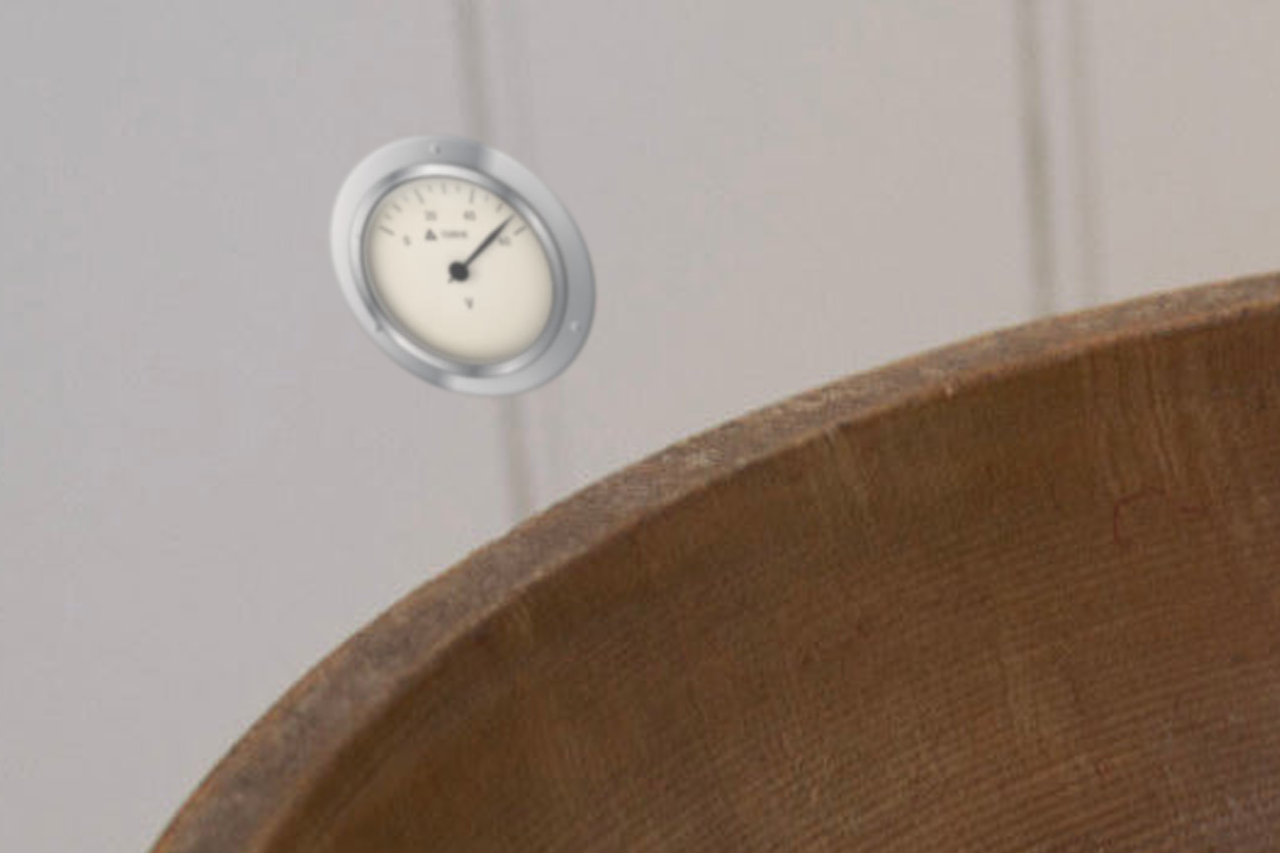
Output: 55 V
